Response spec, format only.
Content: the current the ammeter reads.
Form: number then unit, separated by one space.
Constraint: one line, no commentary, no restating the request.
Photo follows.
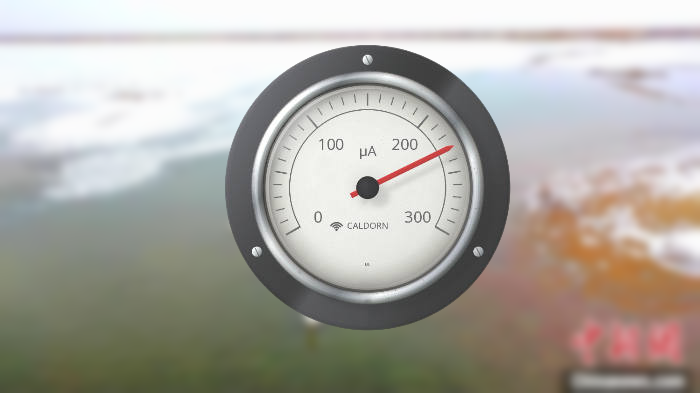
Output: 230 µA
